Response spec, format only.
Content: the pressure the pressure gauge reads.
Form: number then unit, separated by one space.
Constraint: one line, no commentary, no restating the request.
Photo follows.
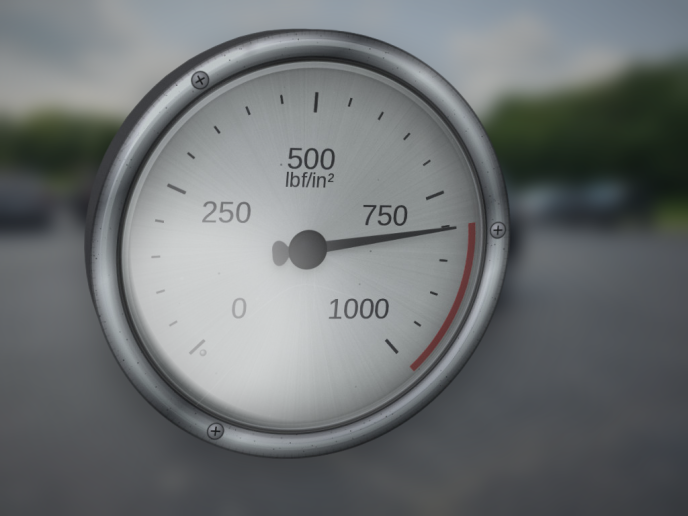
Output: 800 psi
